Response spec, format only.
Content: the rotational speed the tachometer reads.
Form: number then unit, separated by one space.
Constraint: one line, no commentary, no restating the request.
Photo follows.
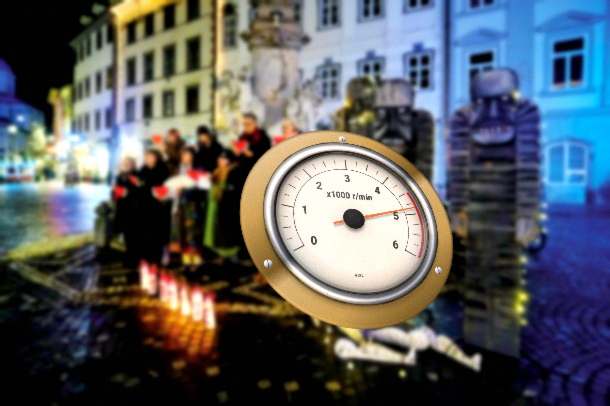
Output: 4875 rpm
